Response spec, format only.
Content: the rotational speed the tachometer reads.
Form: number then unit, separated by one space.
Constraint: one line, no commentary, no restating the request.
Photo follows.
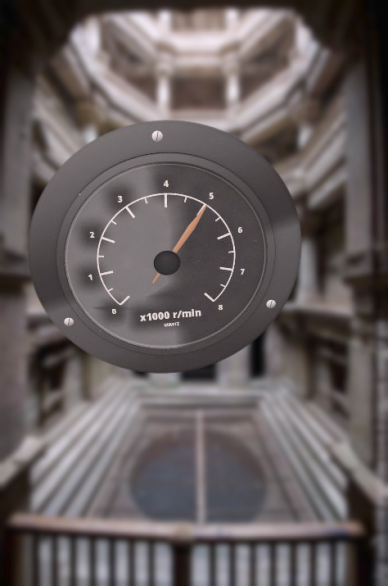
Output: 5000 rpm
